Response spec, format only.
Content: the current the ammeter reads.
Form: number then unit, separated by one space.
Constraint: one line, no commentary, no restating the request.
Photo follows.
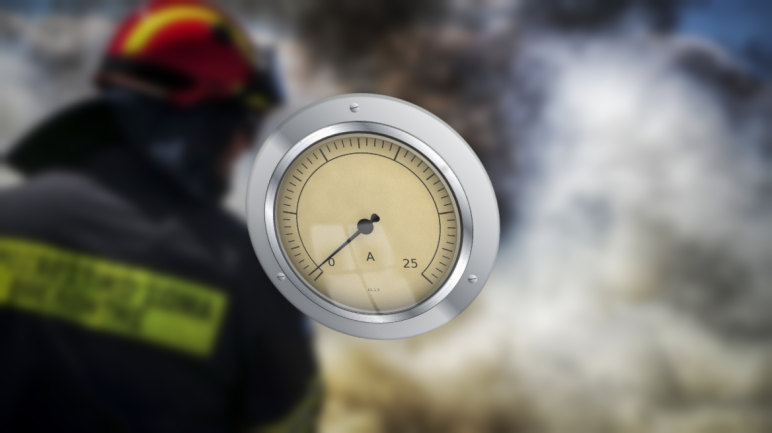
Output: 0.5 A
